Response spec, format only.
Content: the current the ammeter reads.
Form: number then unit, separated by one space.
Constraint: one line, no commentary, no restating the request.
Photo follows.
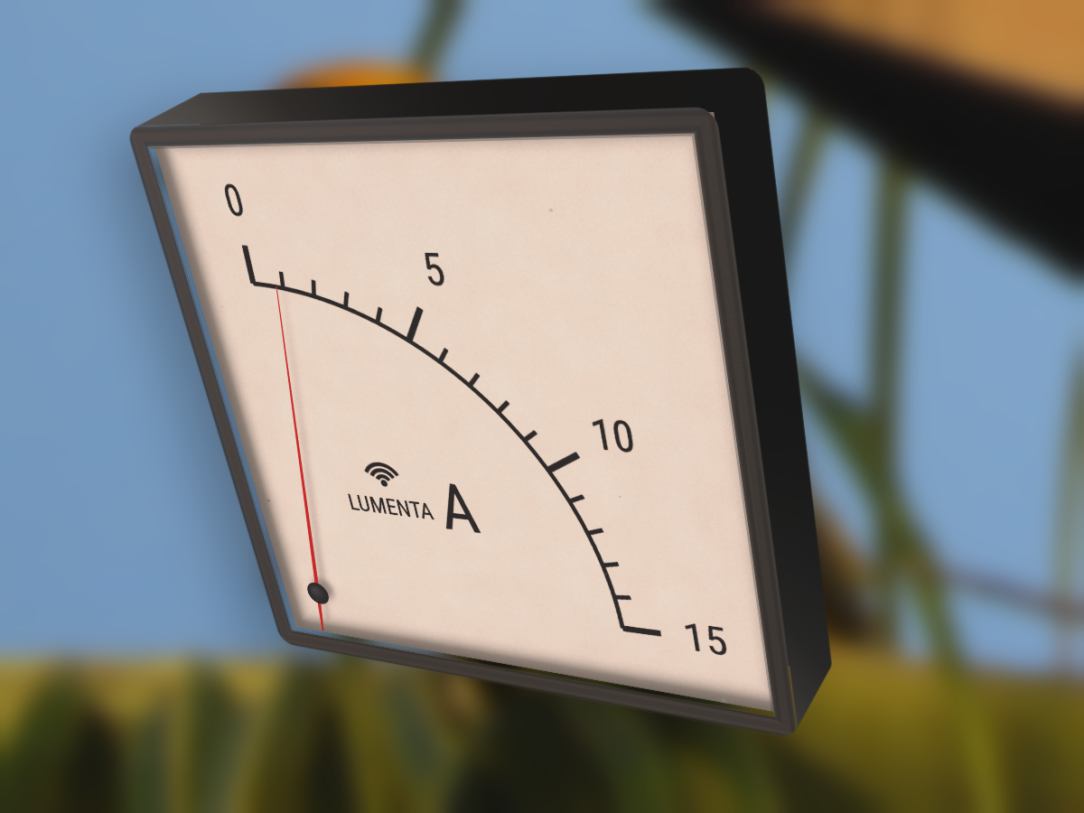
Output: 1 A
